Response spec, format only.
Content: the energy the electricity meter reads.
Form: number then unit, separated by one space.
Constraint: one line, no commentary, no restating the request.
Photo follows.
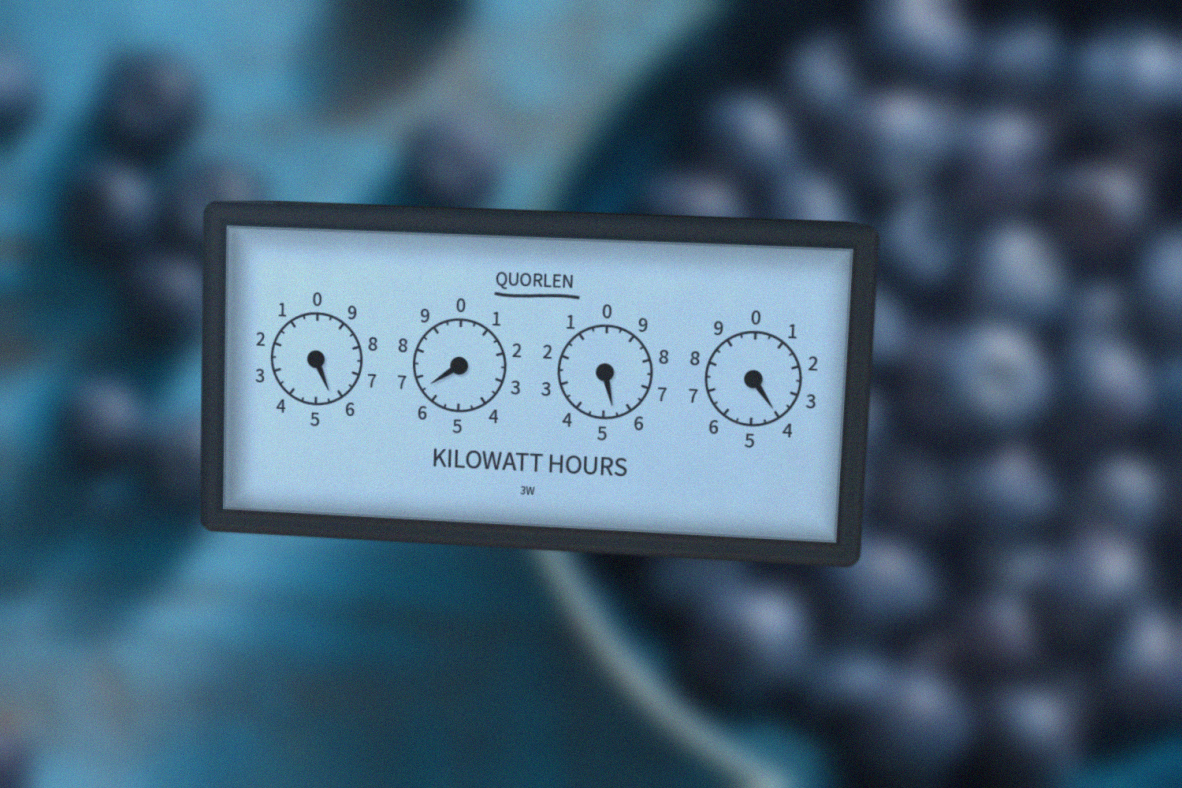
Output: 5654 kWh
